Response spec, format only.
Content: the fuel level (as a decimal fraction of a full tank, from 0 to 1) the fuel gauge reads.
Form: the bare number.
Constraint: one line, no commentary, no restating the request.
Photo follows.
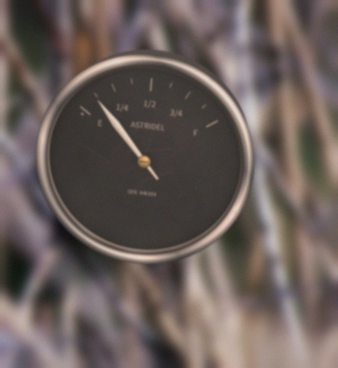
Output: 0.125
